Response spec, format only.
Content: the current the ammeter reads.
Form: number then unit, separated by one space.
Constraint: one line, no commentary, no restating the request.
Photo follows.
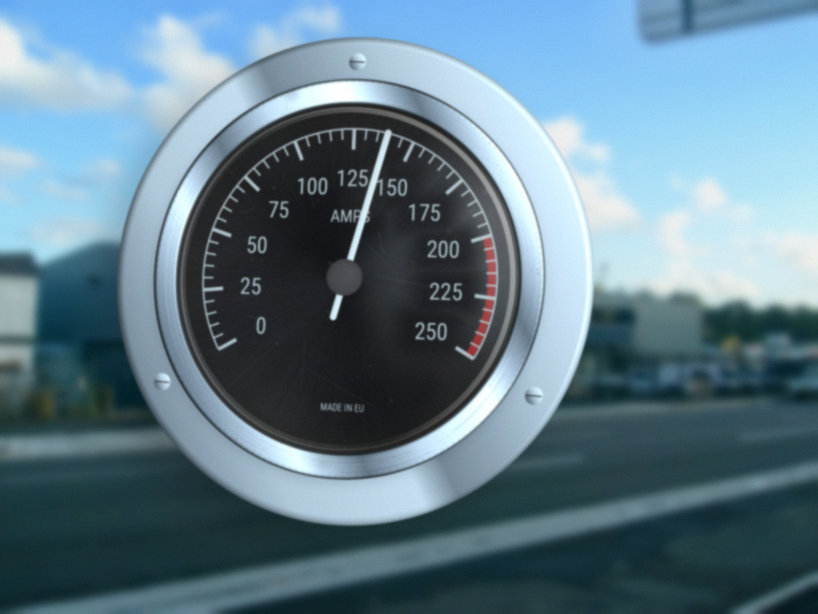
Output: 140 A
